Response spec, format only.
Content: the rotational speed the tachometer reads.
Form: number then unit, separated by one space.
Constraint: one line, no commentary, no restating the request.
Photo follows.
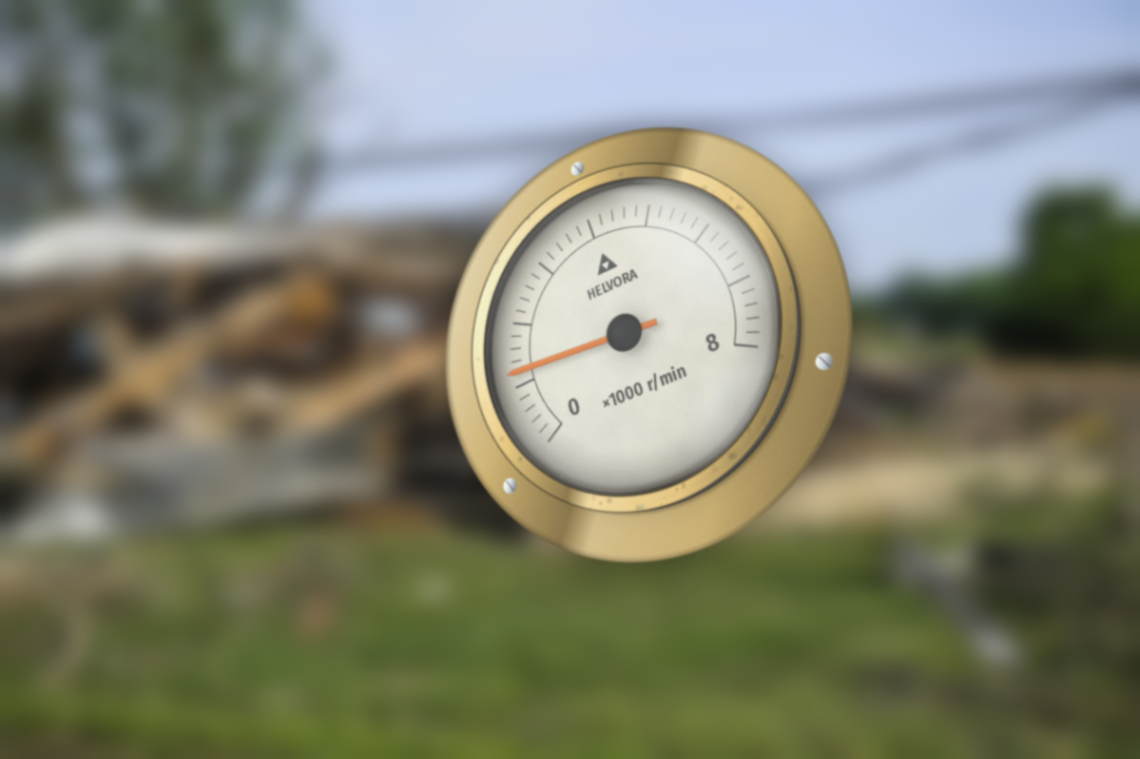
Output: 1200 rpm
